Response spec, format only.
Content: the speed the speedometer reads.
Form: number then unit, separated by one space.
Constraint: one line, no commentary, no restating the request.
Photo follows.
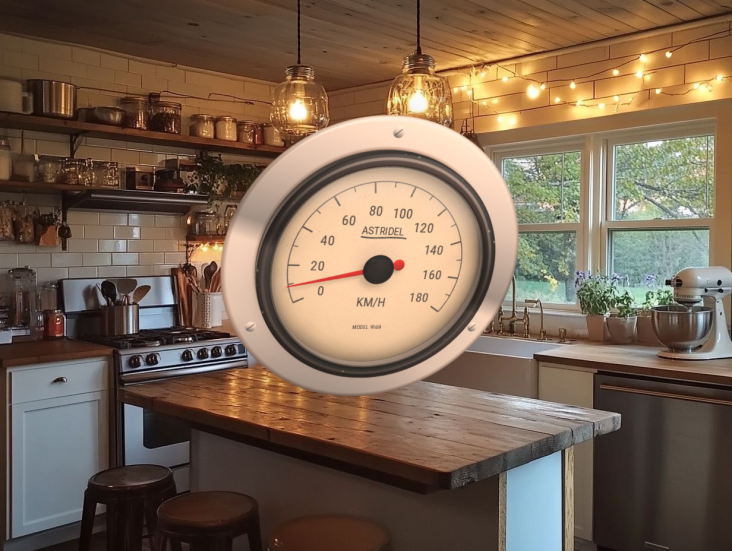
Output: 10 km/h
